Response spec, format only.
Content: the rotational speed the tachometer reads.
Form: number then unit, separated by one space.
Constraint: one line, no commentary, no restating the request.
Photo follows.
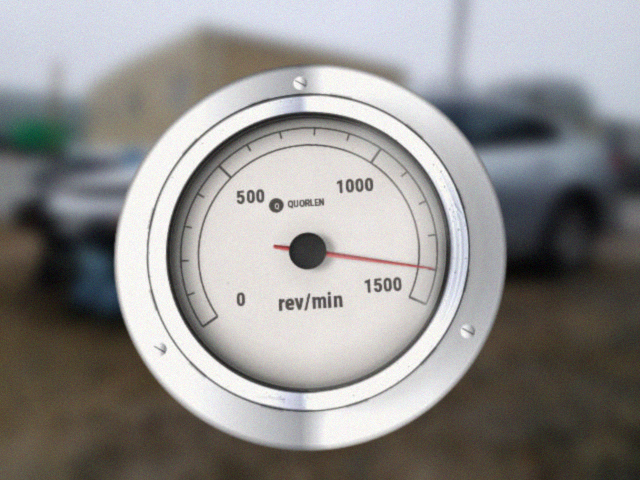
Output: 1400 rpm
